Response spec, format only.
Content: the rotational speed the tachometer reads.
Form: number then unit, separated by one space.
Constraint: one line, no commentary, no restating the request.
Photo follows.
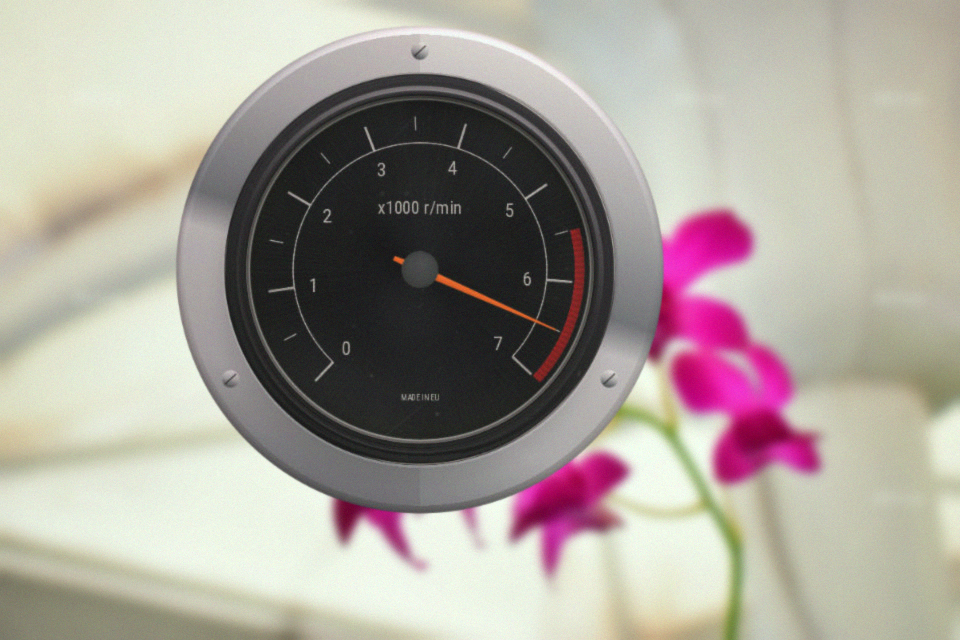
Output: 6500 rpm
